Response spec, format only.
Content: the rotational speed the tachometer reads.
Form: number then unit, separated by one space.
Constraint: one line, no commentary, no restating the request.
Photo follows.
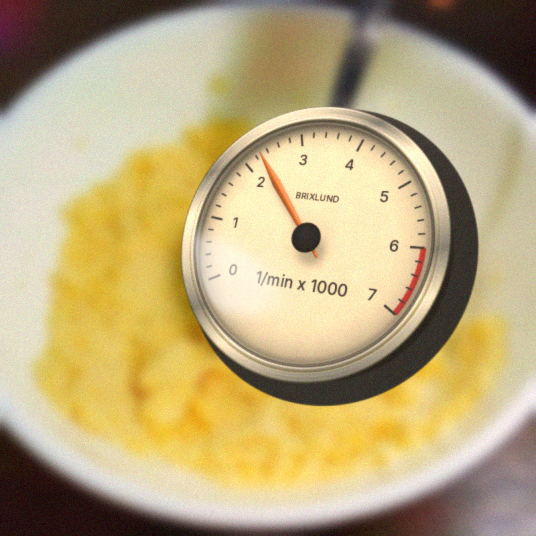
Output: 2300 rpm
